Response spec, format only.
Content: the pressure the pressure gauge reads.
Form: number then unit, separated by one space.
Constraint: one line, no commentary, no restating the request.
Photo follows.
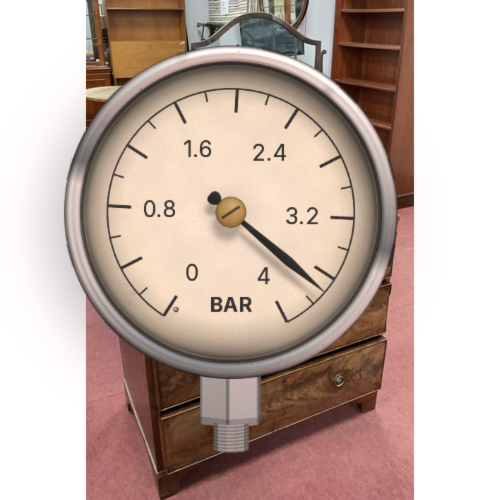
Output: 3.7 bar
